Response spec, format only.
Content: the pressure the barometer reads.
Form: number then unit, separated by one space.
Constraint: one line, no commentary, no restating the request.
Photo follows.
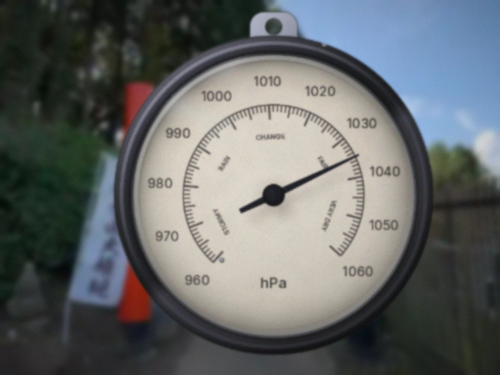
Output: 1035 hPa
